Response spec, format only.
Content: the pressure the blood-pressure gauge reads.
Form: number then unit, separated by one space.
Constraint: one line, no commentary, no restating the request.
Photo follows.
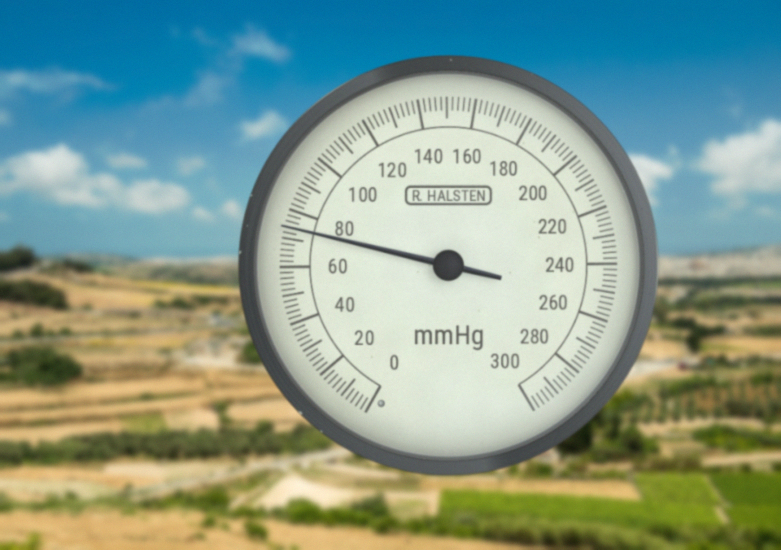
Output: 74 mmHg
